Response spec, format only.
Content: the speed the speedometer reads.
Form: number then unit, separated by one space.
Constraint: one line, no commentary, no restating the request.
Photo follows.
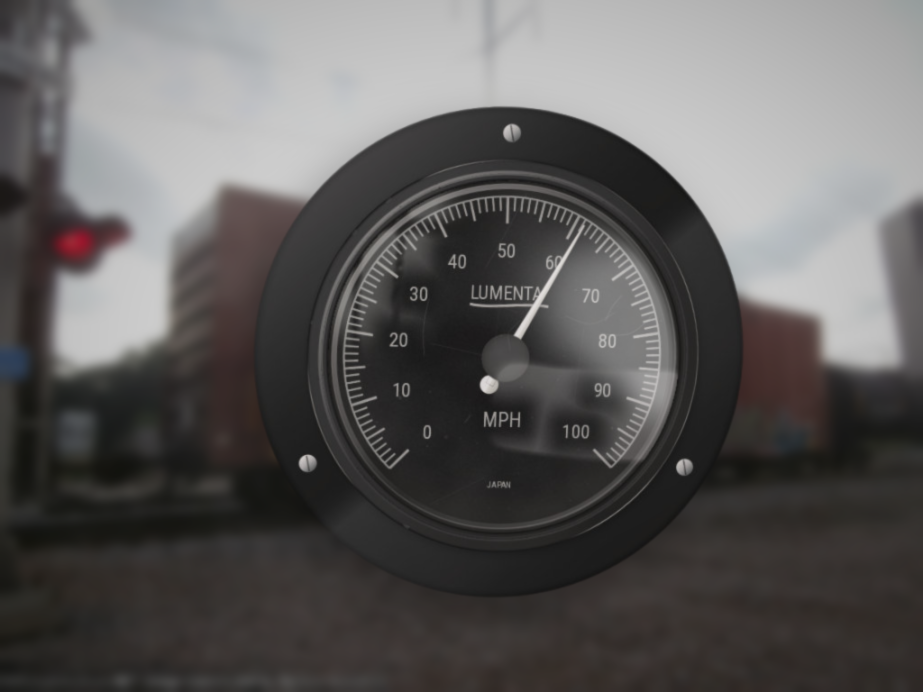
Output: 61 mph
